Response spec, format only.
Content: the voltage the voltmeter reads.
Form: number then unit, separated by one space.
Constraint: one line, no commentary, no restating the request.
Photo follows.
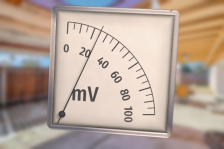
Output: 25 mV
